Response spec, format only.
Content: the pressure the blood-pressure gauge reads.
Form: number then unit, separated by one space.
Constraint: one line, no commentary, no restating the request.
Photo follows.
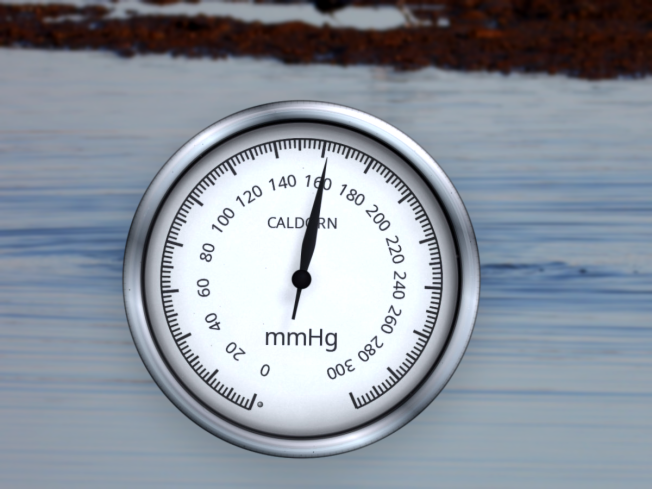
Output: 162 mmHg
